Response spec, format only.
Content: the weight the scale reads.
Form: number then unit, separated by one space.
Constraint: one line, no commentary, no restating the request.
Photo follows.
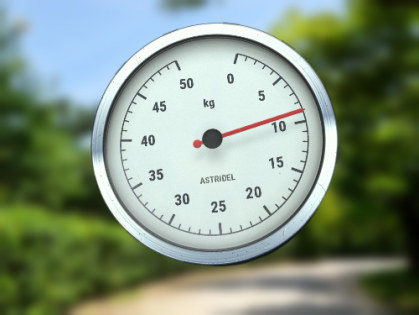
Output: 9 kg
